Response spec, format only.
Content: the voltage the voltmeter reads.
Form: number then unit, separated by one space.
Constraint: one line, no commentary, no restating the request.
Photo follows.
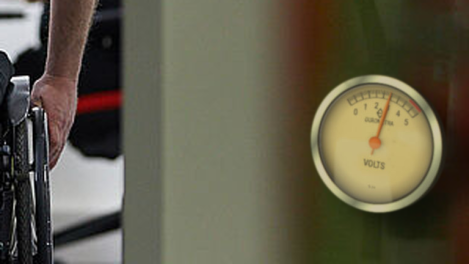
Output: 3 V
